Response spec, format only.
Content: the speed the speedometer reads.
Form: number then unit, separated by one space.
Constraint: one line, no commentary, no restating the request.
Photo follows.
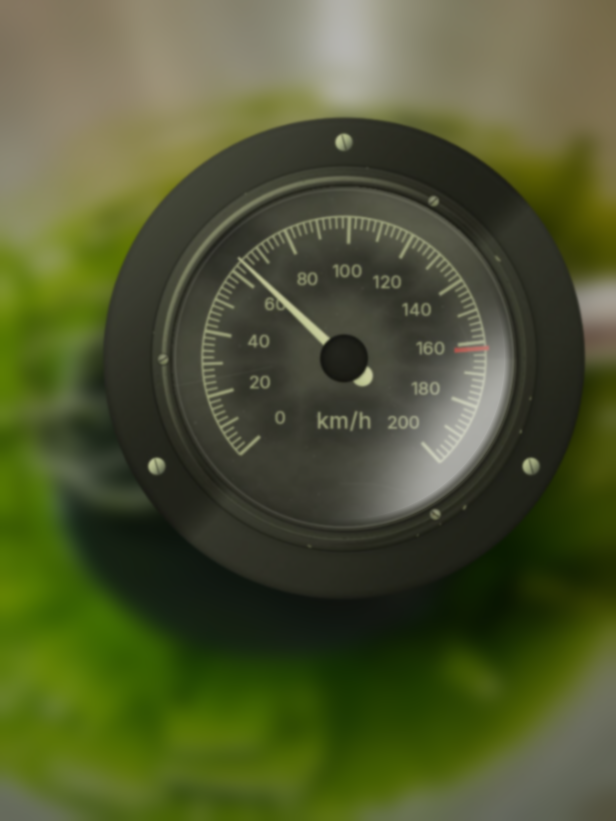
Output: 64 km/h
